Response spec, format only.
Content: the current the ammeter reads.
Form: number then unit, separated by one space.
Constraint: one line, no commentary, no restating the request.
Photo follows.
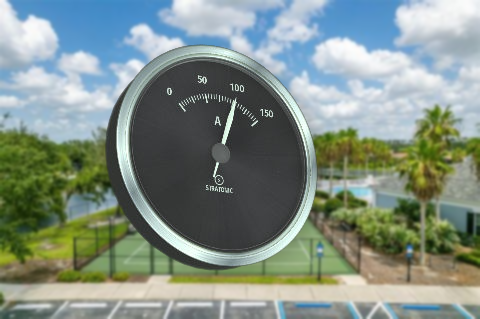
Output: 100 A
